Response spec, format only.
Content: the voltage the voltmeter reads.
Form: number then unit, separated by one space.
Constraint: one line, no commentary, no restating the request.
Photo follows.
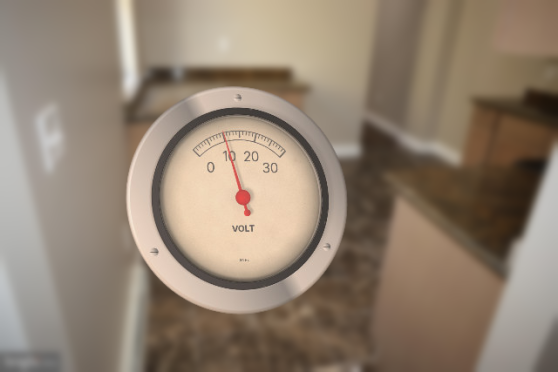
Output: 10 V
